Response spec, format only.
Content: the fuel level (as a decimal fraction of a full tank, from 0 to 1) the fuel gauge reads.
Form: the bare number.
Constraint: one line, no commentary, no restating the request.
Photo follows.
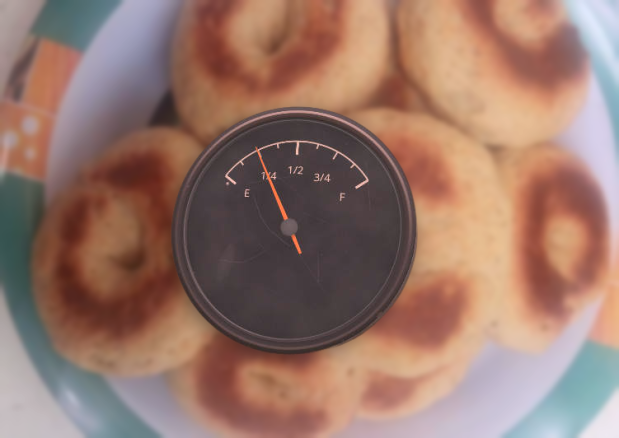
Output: 0.25
